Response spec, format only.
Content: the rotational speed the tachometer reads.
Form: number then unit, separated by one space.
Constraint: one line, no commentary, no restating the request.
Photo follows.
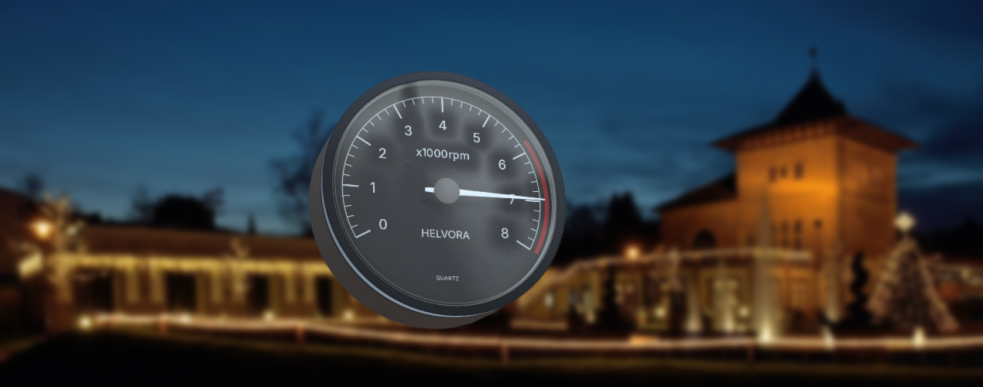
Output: 7000 rpm
